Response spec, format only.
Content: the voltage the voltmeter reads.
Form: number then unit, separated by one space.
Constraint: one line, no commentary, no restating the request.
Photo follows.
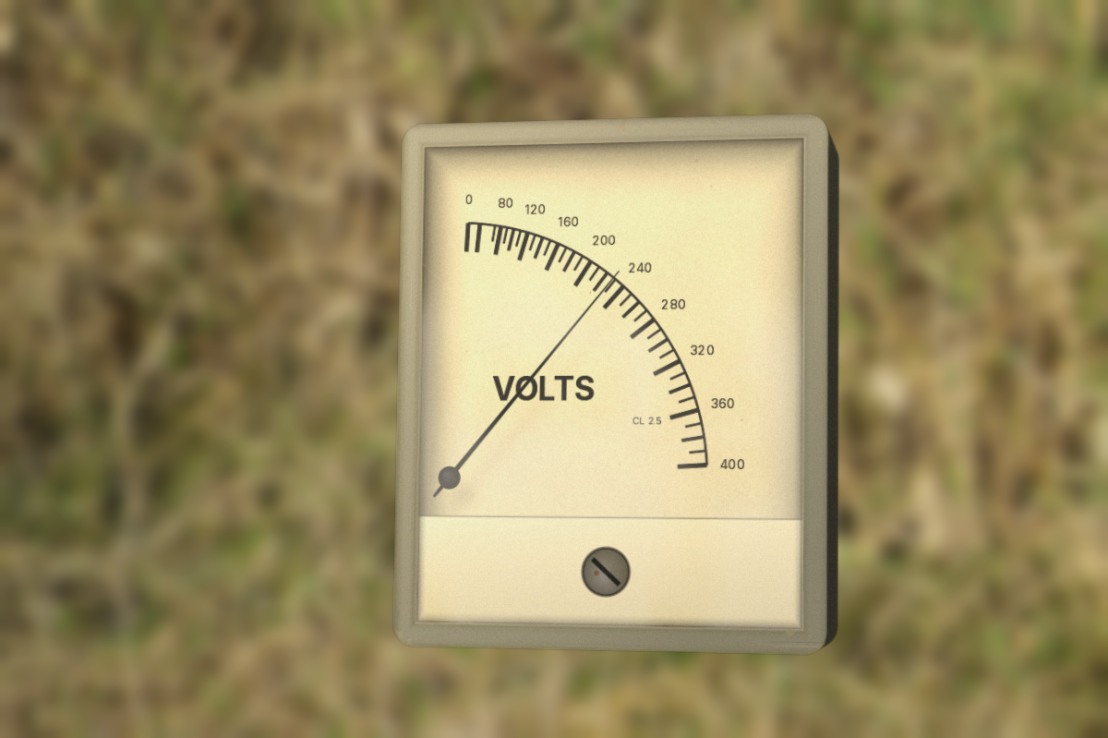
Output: 230 V
